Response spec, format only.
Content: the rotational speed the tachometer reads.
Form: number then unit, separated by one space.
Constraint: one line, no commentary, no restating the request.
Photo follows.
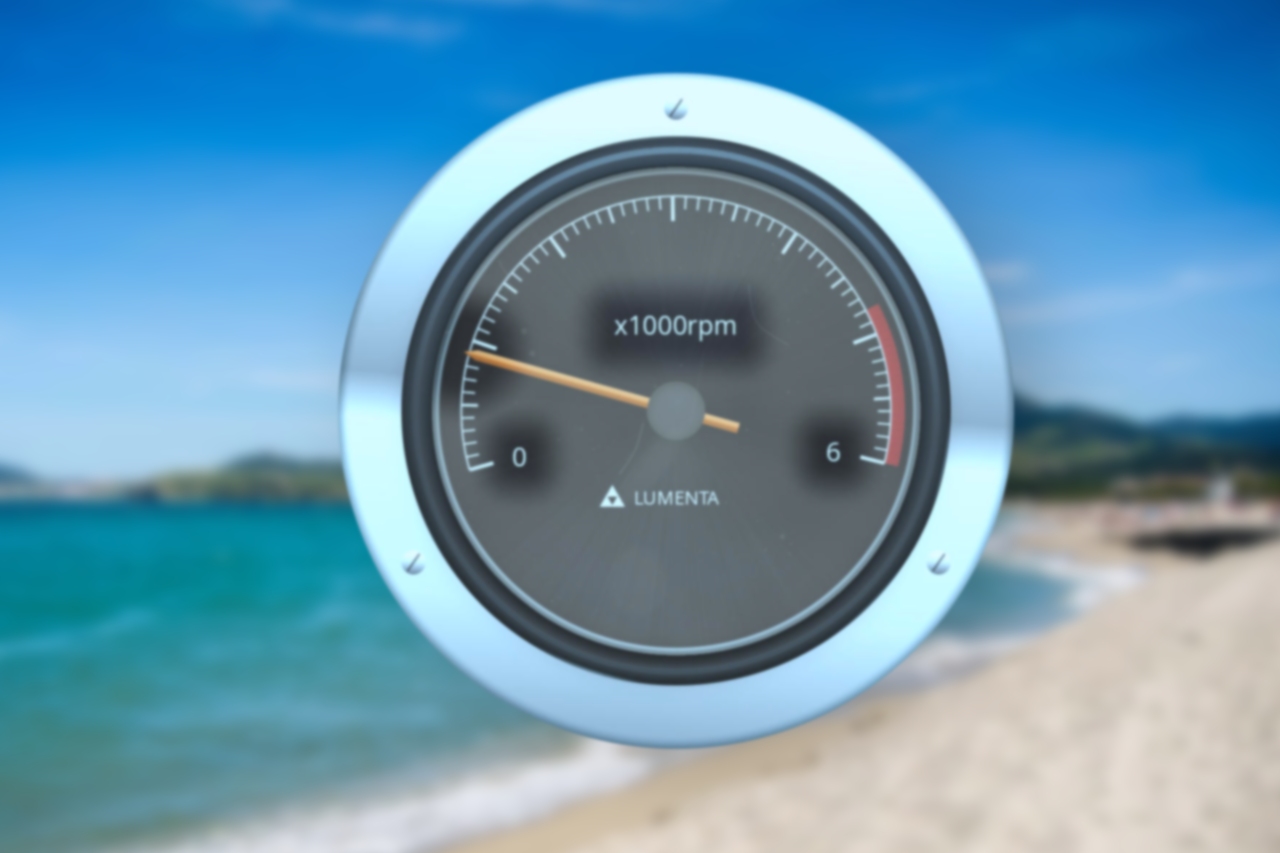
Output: 900 rpm
